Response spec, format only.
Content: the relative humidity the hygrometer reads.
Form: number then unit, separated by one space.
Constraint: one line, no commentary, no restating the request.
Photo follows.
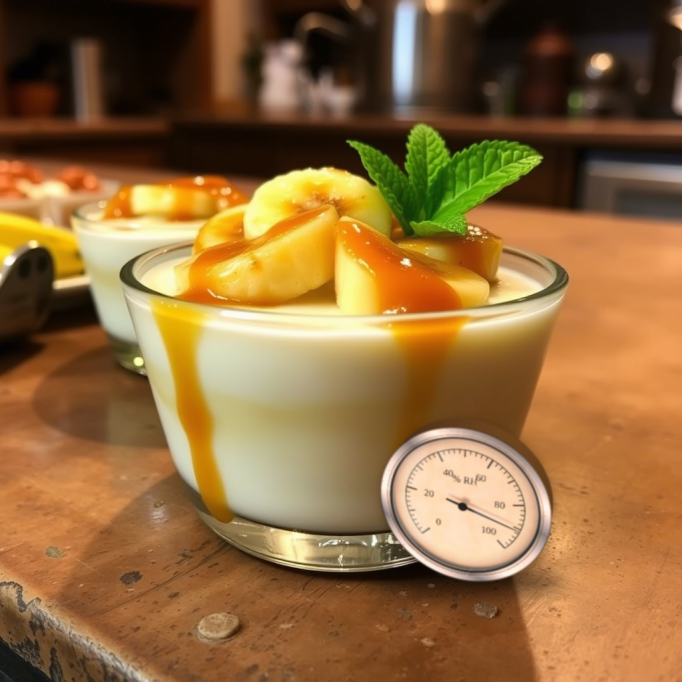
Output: 90 %
